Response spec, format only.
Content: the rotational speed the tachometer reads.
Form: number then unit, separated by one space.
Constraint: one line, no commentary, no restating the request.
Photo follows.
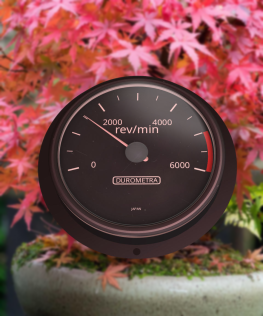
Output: 1500 rpm
